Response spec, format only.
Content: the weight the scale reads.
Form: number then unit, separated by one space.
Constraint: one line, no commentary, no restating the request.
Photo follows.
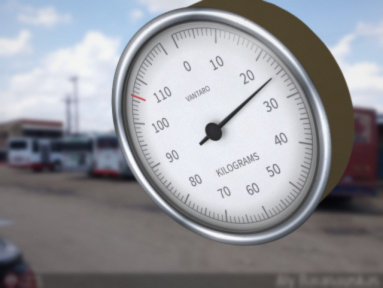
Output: 25 kg
